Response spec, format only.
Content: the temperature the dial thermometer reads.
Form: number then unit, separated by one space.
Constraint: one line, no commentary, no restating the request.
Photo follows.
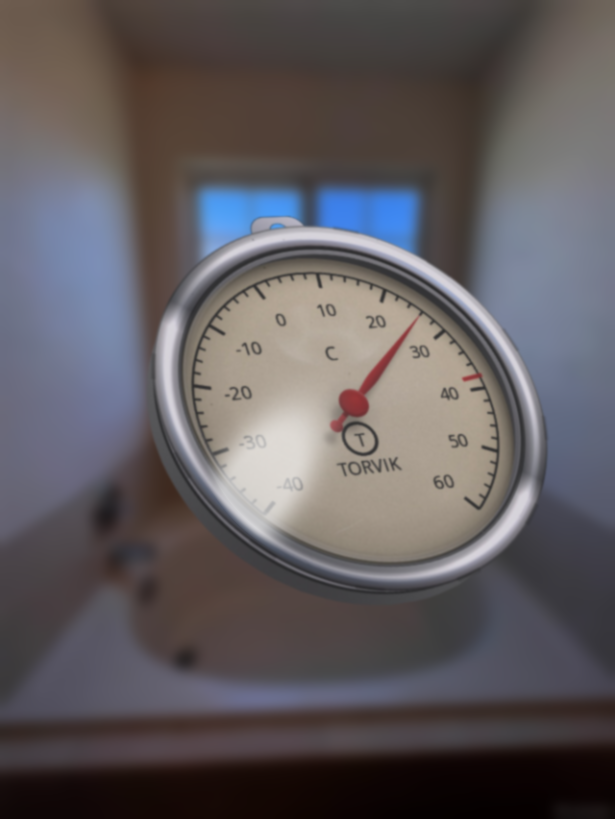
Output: 26 °C
